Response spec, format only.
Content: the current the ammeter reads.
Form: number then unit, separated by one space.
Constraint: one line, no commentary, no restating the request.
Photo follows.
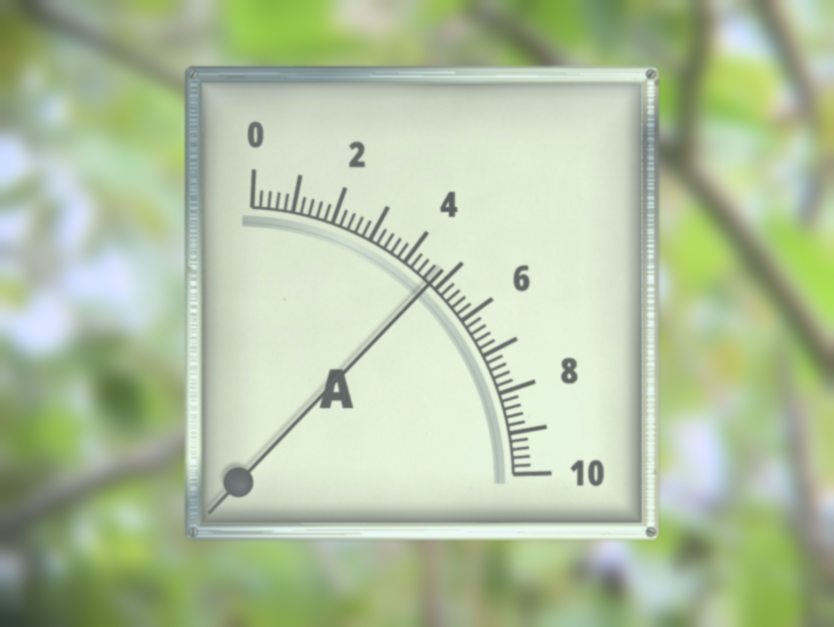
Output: 4.8 A
